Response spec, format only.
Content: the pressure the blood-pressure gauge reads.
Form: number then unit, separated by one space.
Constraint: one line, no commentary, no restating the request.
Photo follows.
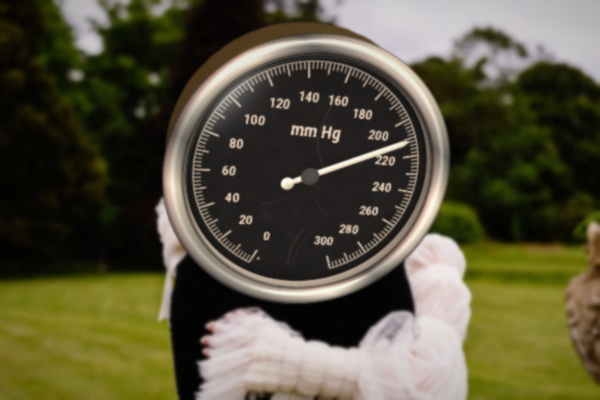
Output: 210 mmHg
